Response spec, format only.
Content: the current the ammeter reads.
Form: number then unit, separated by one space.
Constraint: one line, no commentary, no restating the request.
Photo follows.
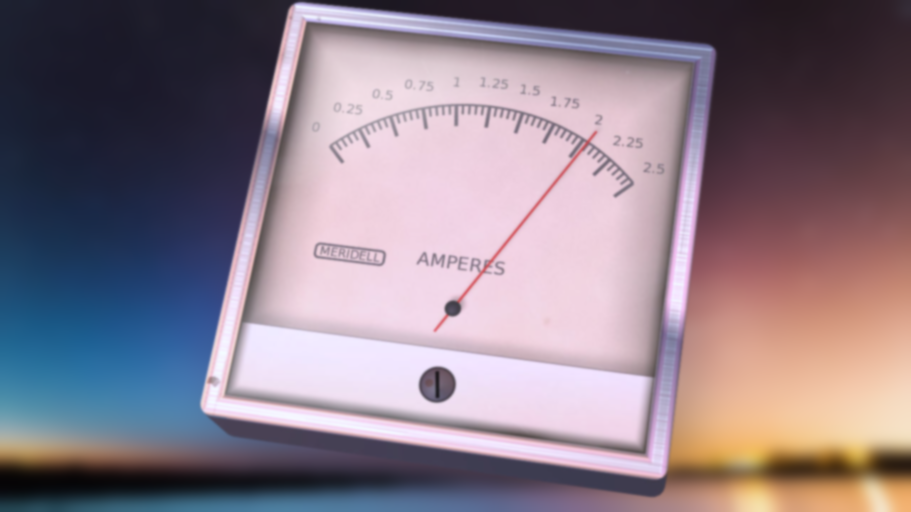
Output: 2.05 A
